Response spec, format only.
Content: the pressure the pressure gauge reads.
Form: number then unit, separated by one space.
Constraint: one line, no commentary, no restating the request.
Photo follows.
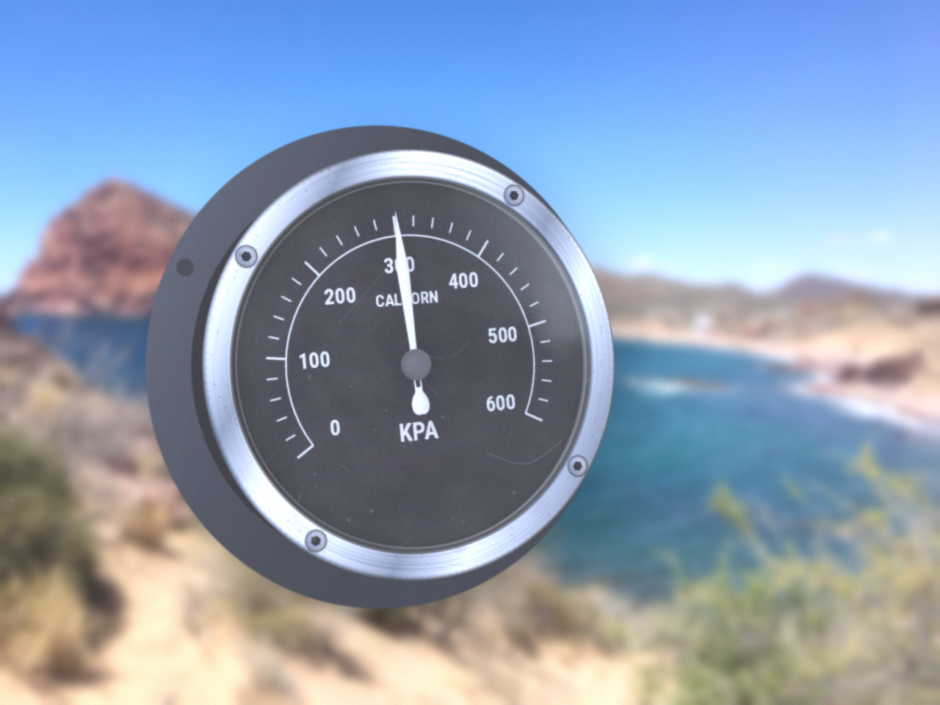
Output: 300 kPa
